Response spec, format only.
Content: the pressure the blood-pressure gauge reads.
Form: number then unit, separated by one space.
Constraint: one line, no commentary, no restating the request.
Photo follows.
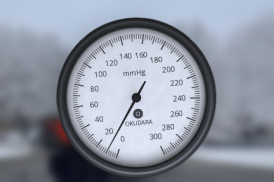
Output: 10 mmHg
